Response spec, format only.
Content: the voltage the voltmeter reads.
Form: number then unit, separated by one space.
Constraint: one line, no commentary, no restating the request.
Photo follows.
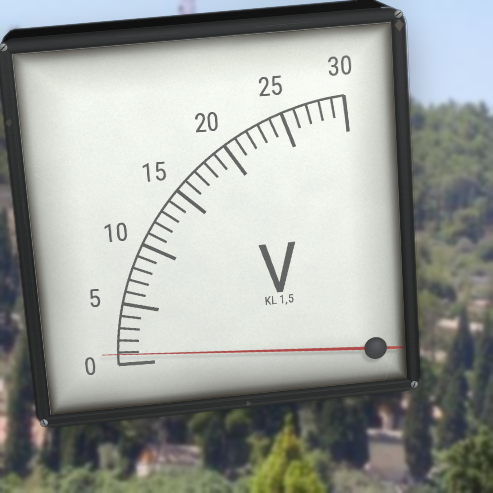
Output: 1 V
